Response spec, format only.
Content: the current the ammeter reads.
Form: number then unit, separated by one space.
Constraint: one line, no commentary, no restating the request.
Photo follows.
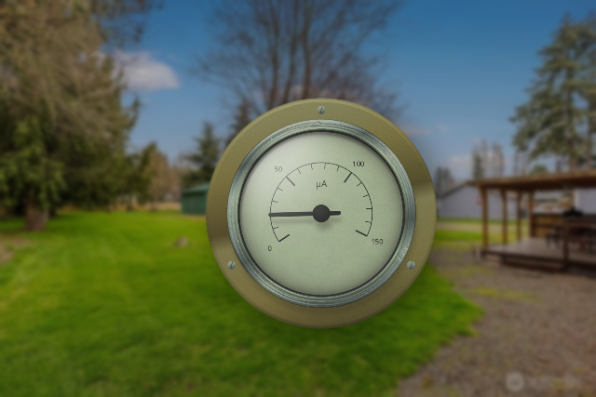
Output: 20 µA
